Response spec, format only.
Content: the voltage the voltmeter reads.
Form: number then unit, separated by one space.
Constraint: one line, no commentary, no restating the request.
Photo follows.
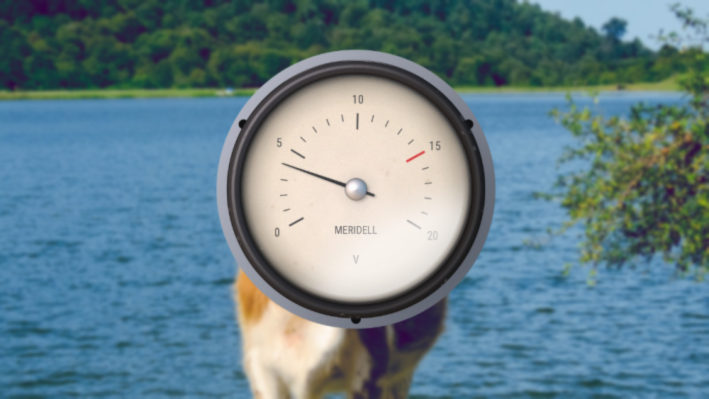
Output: 4 V
